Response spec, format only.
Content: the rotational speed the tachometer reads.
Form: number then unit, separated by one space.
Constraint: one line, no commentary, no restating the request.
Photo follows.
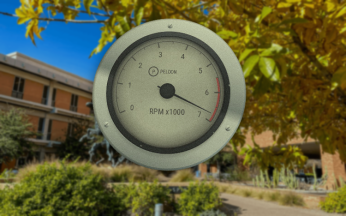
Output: 6750 rpm
